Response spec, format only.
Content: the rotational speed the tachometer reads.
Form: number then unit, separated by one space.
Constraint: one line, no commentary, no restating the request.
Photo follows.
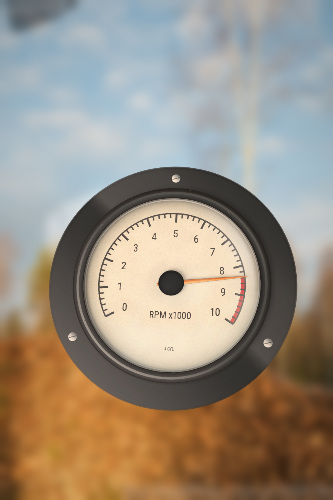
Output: 8400 rpm
